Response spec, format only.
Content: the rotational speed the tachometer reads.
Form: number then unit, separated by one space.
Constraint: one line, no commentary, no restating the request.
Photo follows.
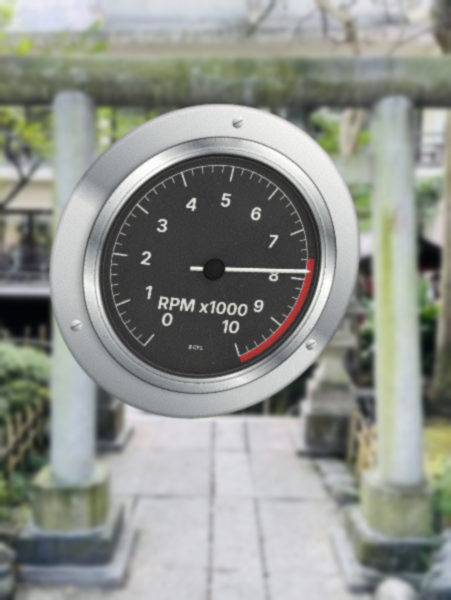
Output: 7800 rpm
